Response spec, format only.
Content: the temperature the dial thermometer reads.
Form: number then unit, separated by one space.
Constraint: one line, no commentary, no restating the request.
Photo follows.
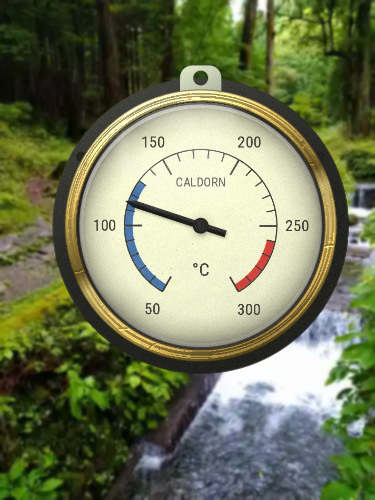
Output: 115 °C
